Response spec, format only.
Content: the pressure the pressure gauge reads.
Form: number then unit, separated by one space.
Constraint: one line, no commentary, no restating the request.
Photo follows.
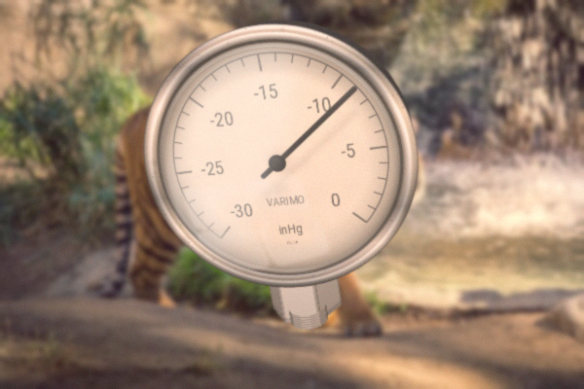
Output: -9 inHg
